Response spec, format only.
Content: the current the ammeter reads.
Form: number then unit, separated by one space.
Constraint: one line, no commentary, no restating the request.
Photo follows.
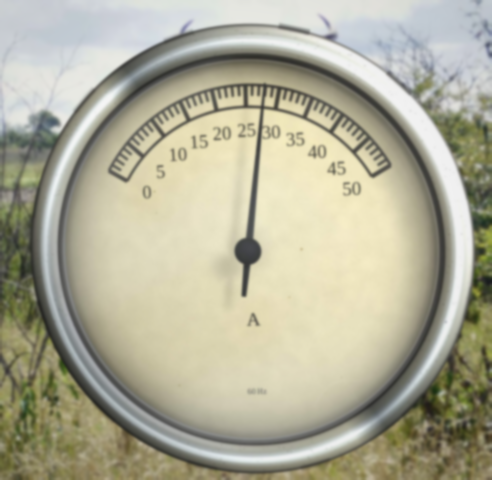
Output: 28 A
